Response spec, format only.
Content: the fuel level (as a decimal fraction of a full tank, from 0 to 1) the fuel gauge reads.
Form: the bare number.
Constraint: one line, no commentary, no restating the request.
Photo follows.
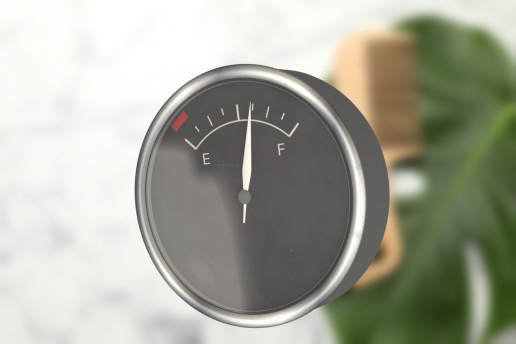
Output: 0.625
